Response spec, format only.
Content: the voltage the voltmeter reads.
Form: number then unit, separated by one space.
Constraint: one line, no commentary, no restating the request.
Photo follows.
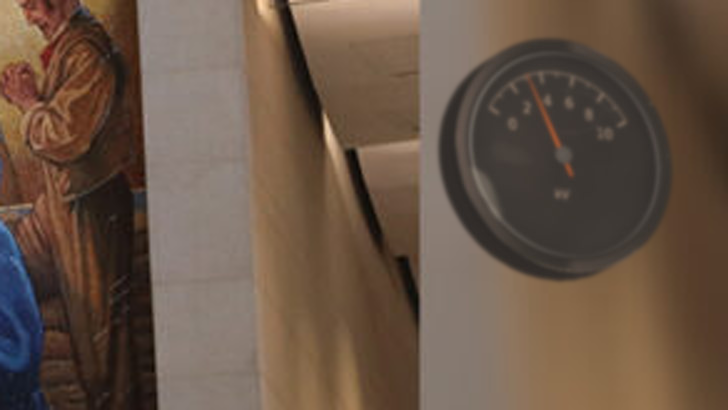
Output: 3 kV
